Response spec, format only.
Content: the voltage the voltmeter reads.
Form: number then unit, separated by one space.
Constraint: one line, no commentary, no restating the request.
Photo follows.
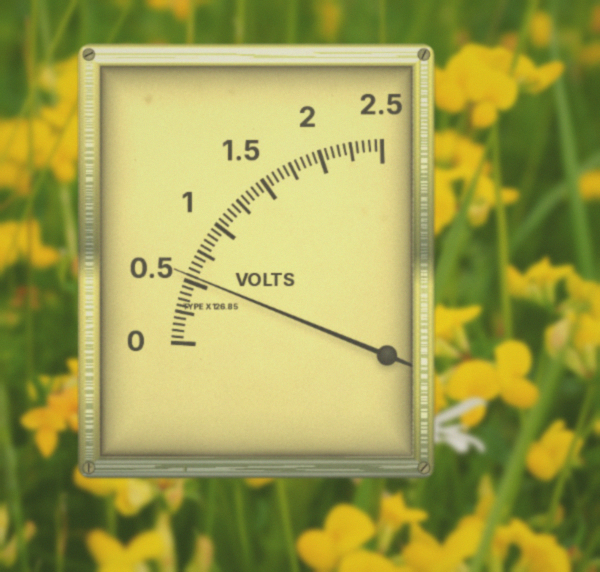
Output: 0.55 V
